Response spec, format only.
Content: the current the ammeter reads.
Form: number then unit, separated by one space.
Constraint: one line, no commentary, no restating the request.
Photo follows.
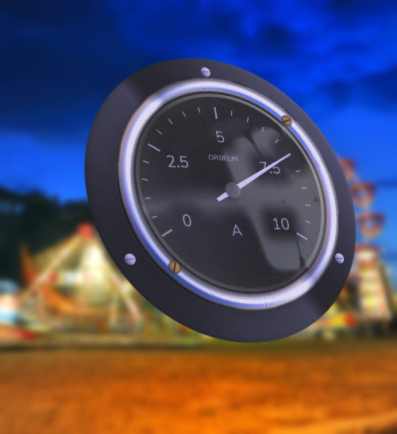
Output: 7.5 A
